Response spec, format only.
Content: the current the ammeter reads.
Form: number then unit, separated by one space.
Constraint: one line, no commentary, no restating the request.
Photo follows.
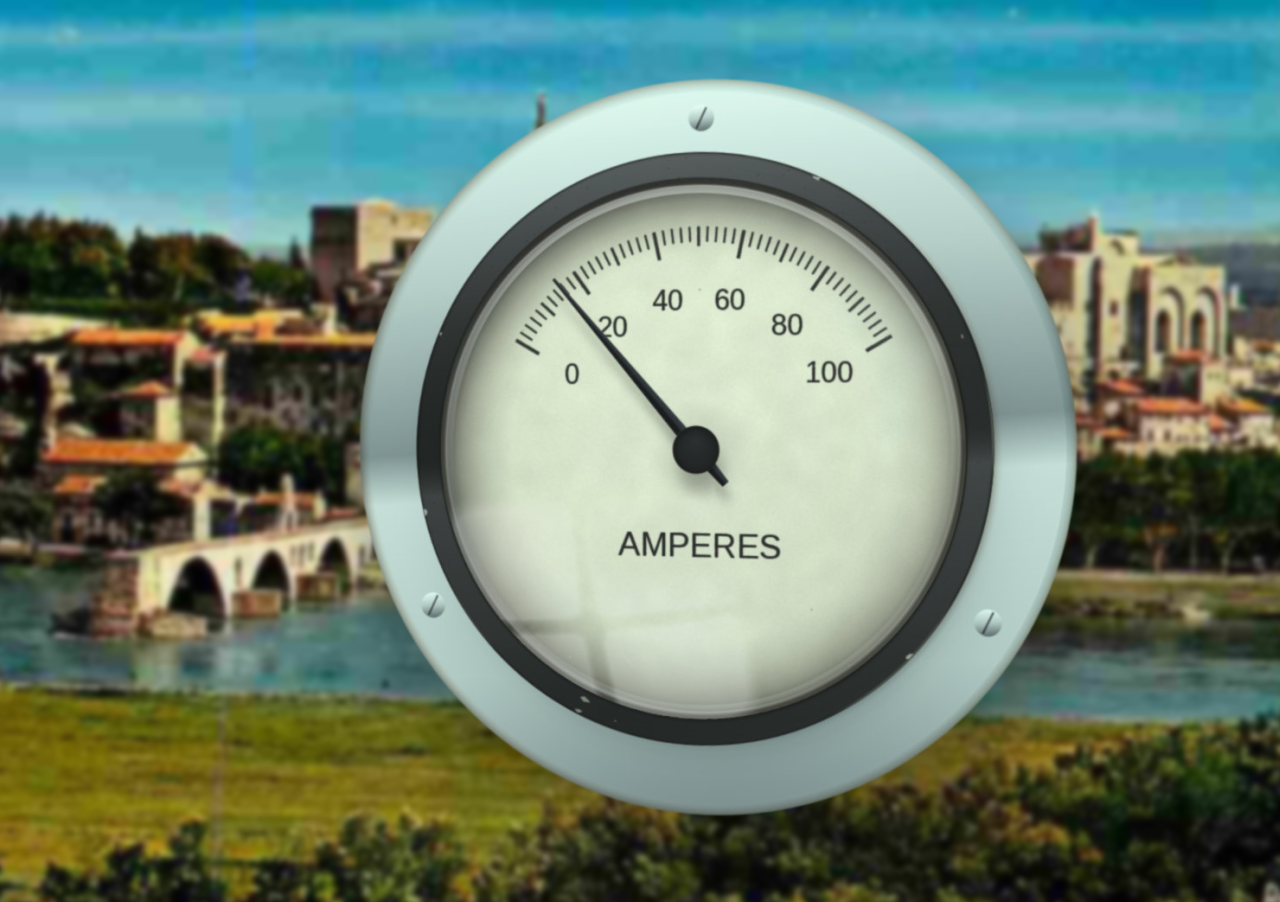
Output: 16 A
